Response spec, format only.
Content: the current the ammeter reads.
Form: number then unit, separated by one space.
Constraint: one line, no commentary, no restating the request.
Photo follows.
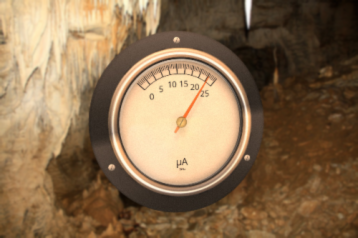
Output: 22.5 µA
